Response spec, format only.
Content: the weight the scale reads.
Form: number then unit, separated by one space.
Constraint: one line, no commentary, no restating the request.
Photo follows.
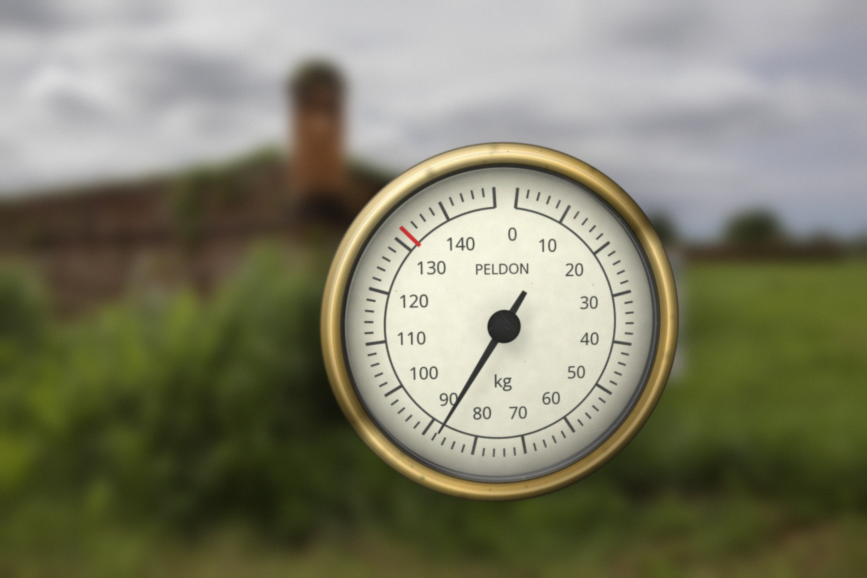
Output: 88 kg
